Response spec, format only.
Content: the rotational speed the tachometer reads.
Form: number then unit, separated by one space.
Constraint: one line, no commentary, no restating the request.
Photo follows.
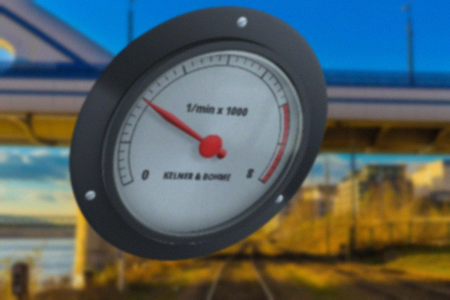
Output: 2000 rpm
